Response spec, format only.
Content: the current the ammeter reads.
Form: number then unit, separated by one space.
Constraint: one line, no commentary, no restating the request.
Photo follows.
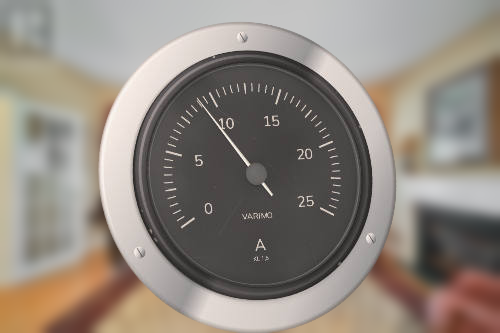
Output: 9 A
